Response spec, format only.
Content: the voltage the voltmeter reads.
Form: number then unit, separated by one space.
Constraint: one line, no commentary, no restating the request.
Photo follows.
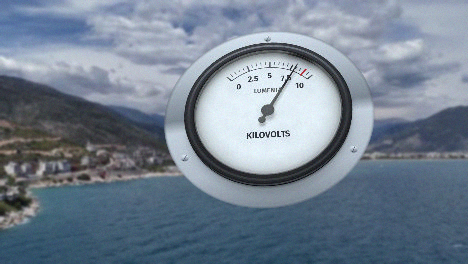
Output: 8 kV
